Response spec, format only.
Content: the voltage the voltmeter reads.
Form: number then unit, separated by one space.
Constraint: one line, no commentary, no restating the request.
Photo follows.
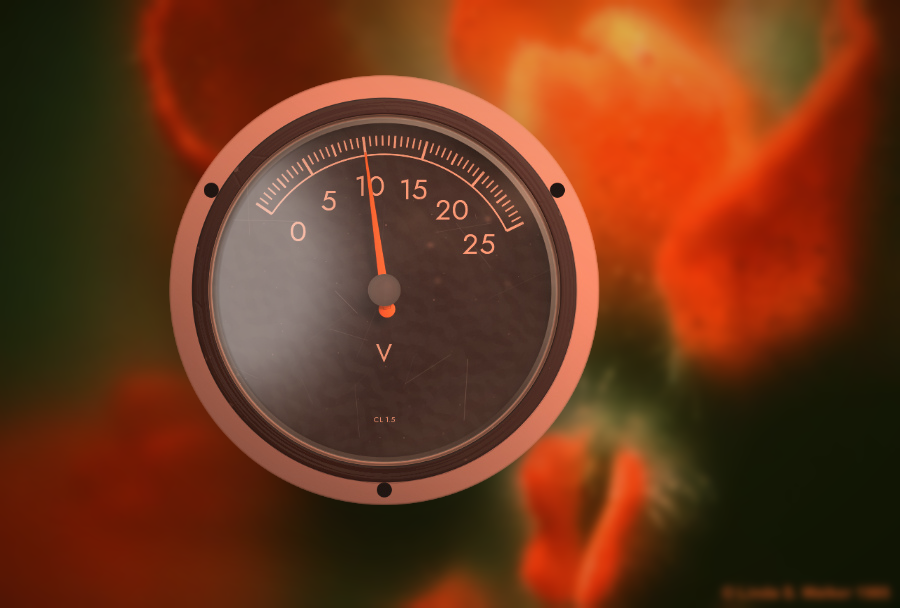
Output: 10 V
